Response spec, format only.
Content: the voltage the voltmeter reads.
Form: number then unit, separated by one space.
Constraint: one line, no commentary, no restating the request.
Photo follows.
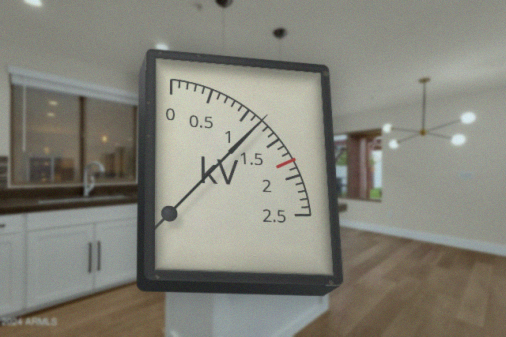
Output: 1.2 kV
